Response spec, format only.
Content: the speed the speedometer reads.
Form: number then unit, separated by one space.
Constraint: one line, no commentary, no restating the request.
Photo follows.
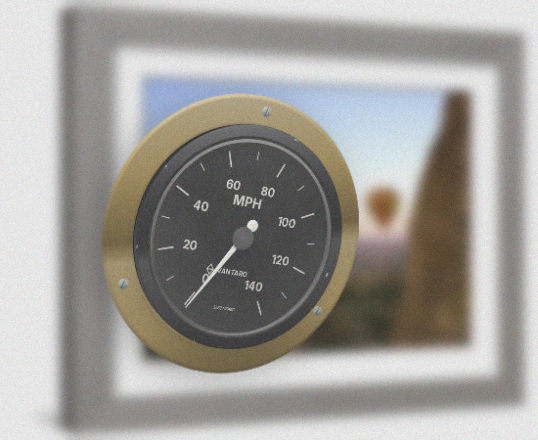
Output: 0 mph
